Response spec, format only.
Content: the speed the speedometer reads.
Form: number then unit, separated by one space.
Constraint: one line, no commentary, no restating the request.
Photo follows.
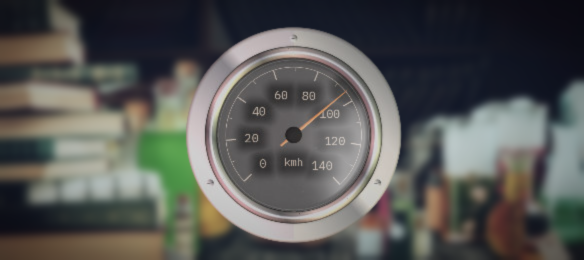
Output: 95 km/h
